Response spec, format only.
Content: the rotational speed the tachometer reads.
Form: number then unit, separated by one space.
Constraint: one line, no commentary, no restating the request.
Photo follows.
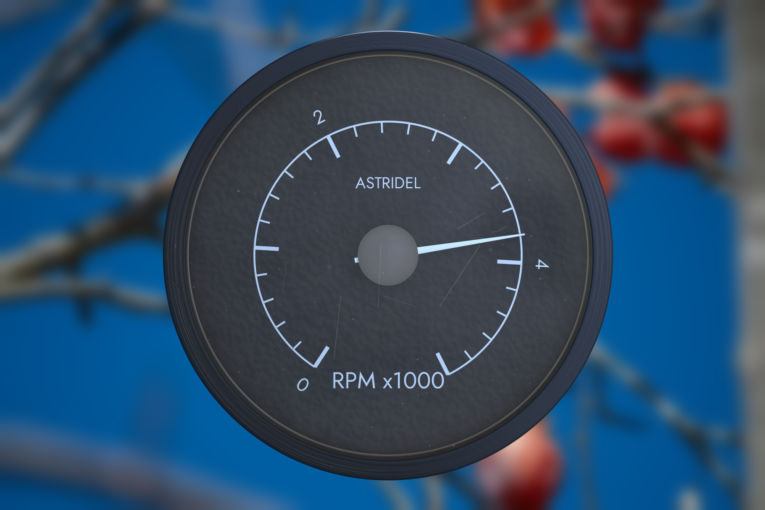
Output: 3800 rpm
